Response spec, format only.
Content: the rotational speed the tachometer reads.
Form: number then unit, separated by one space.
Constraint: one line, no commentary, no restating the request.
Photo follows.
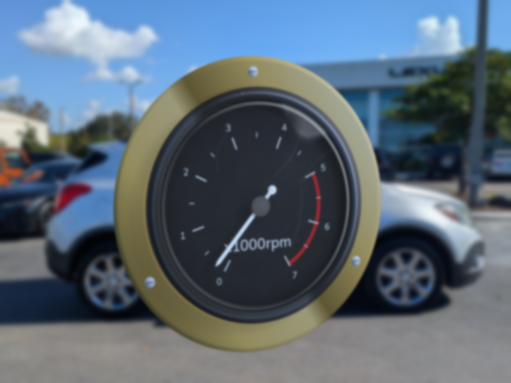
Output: 250 rpm
